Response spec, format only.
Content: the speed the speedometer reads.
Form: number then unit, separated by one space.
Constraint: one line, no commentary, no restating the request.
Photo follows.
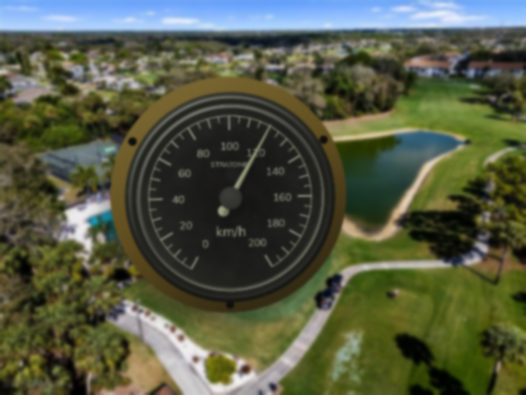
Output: 120 km/h
